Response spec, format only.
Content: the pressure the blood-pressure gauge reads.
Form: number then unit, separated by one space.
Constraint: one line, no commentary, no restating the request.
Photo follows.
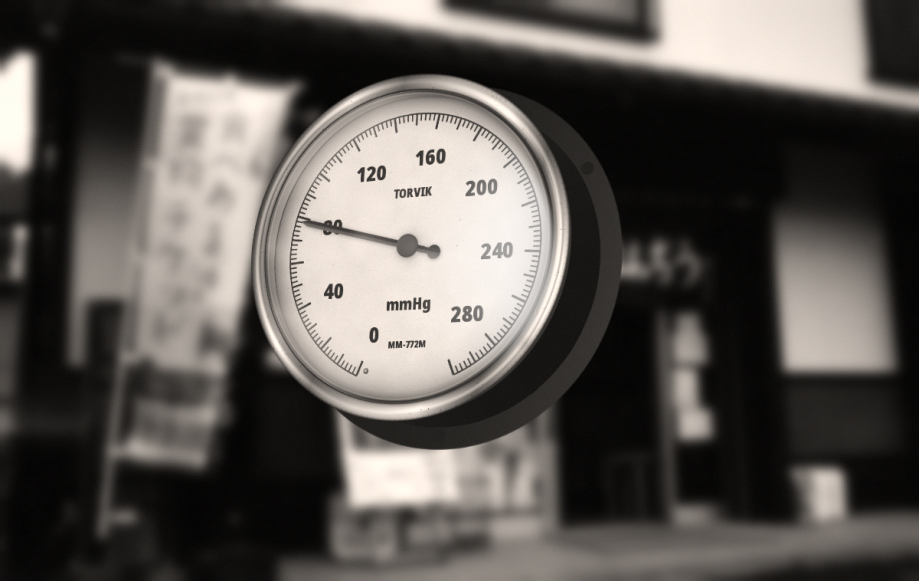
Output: 78 mmHg
